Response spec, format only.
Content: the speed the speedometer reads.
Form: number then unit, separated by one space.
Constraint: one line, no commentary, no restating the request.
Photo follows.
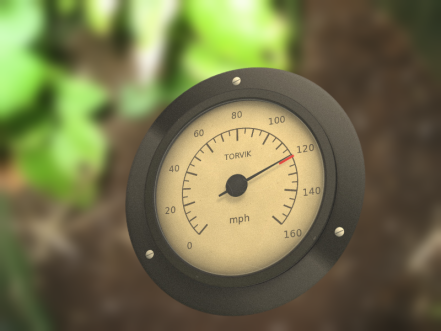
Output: 120 mph
